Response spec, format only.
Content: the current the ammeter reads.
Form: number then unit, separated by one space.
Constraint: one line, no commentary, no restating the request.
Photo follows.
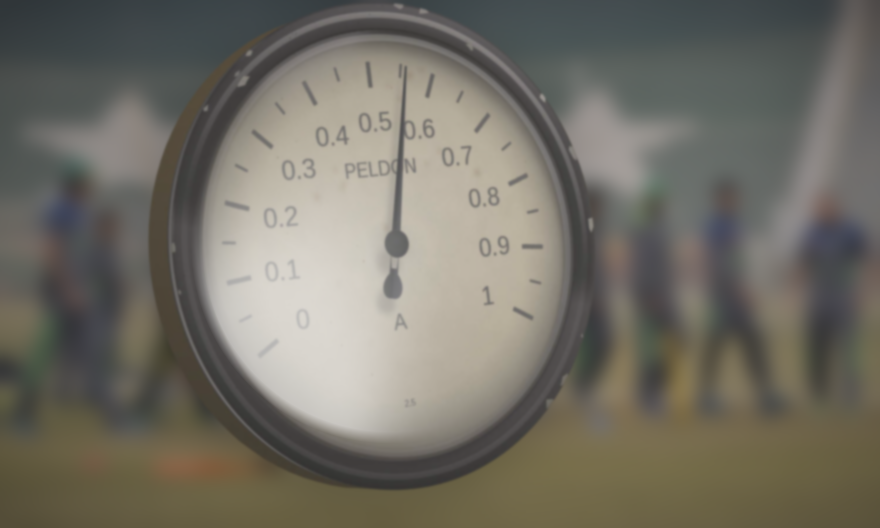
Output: 0.55 A
